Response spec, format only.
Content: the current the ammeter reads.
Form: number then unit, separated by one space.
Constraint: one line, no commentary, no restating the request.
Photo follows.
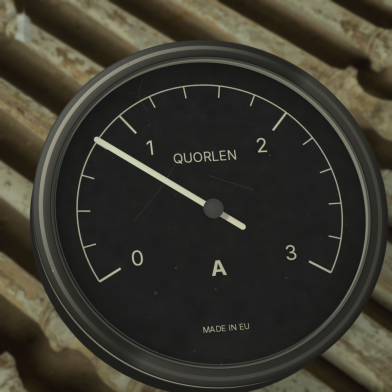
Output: 0.8 A
